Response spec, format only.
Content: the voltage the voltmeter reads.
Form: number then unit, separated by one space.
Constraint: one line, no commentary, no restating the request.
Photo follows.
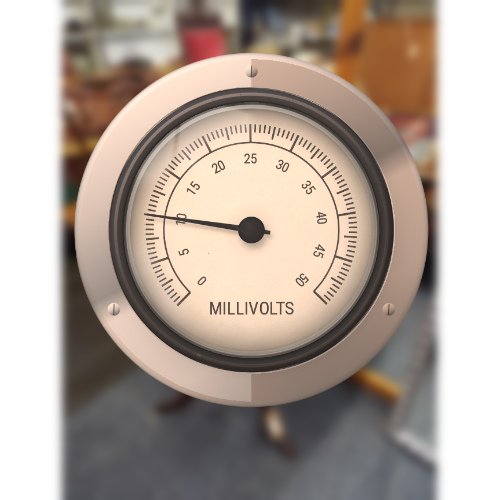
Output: 10 mV
